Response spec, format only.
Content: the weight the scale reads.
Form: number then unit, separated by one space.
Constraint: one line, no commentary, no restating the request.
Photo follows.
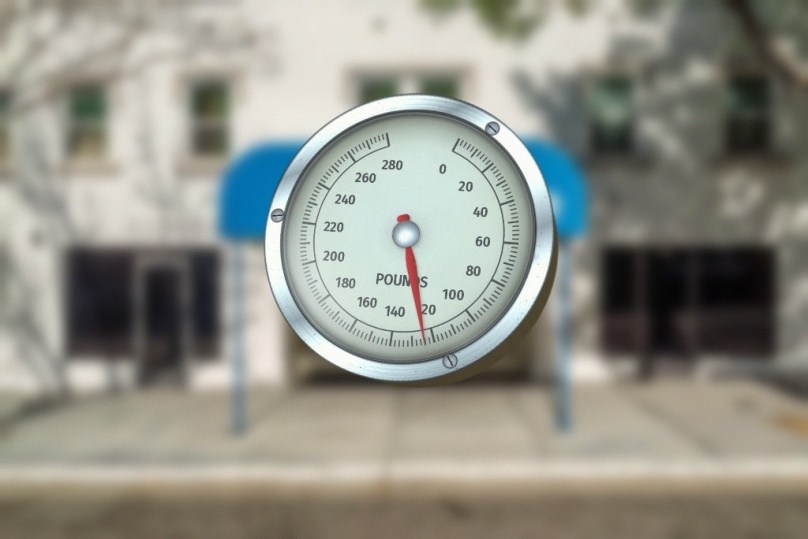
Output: 124 lb
